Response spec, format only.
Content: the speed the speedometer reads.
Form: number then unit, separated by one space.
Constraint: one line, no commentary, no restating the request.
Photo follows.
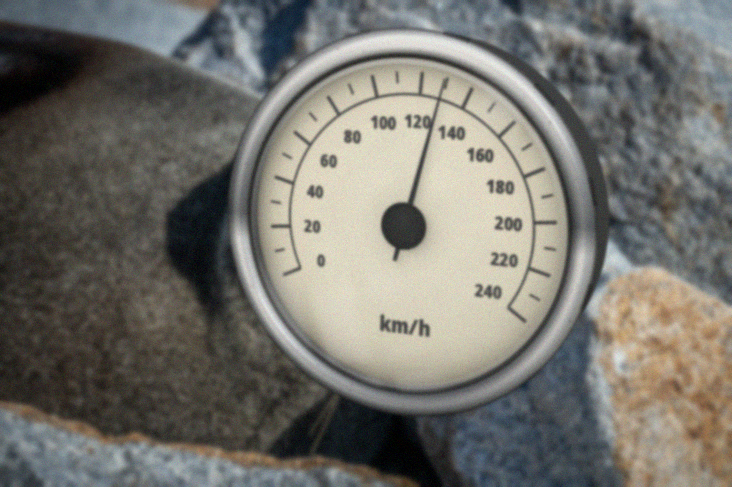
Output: 130 km/h
